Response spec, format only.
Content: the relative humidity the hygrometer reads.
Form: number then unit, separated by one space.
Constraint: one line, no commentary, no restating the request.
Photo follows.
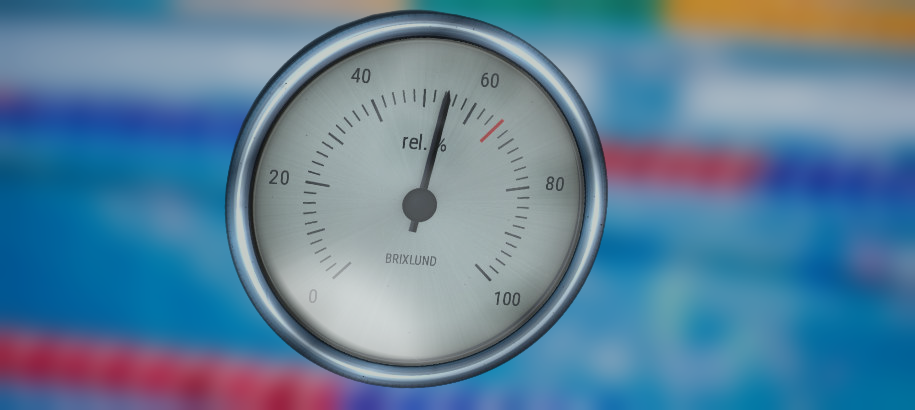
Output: 54 %
